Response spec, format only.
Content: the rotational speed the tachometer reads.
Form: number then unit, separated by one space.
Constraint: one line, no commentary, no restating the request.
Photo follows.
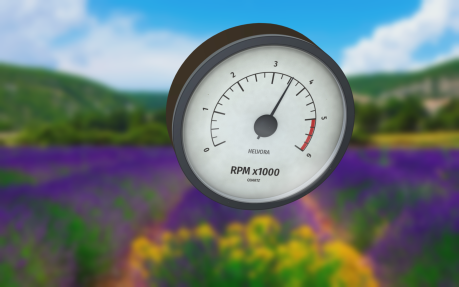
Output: 3500 rpm
